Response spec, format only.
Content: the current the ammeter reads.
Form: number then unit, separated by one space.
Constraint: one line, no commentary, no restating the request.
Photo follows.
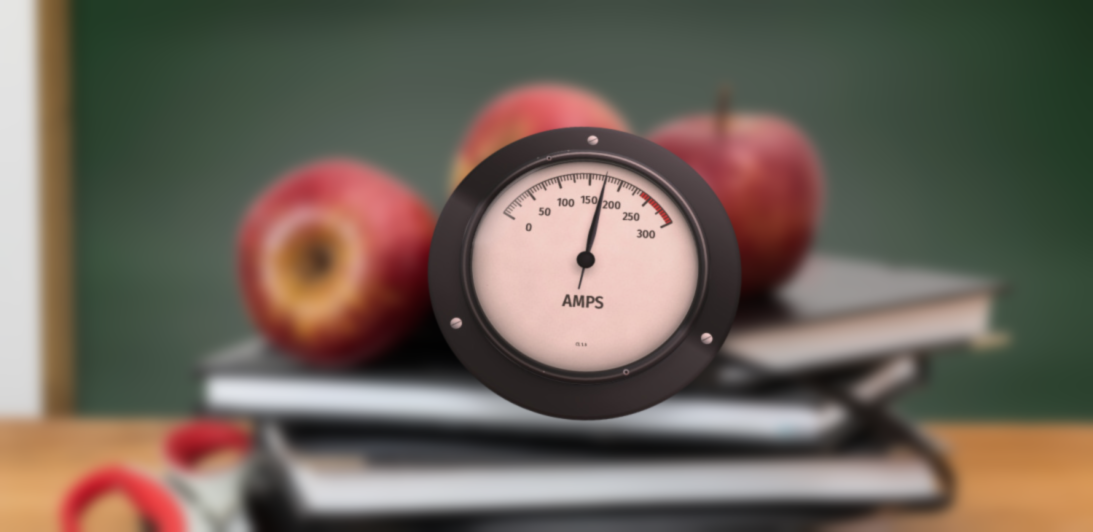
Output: 175 A
